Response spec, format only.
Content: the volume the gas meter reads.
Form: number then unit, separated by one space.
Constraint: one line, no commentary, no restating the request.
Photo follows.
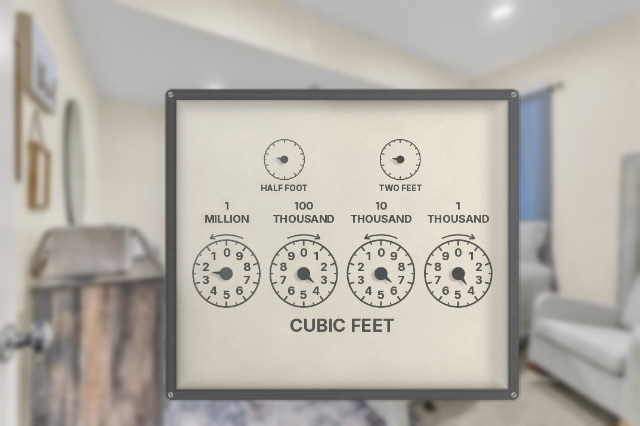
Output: 236400 ft³
